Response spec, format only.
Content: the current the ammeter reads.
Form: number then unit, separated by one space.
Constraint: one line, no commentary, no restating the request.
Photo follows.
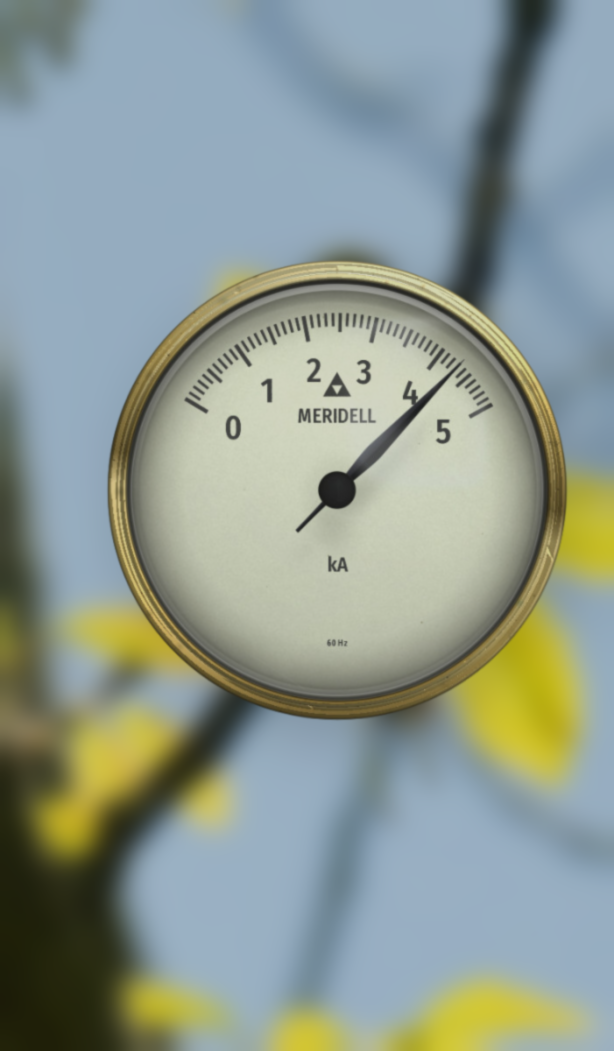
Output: 4.3 kA
